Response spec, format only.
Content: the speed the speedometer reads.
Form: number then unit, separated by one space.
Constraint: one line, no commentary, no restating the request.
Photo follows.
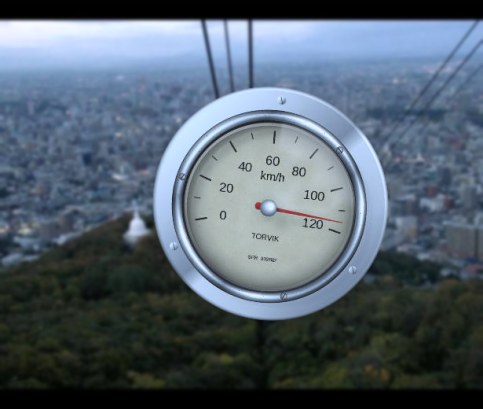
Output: 115 km/h
